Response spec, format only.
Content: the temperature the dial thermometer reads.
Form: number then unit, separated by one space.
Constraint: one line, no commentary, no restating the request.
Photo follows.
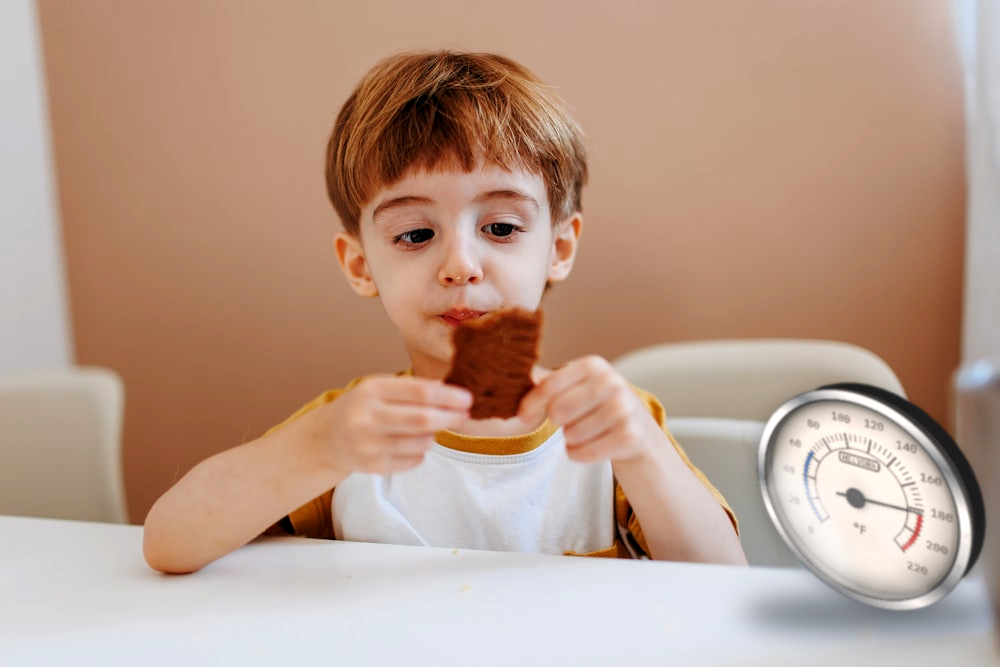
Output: 180 °F
